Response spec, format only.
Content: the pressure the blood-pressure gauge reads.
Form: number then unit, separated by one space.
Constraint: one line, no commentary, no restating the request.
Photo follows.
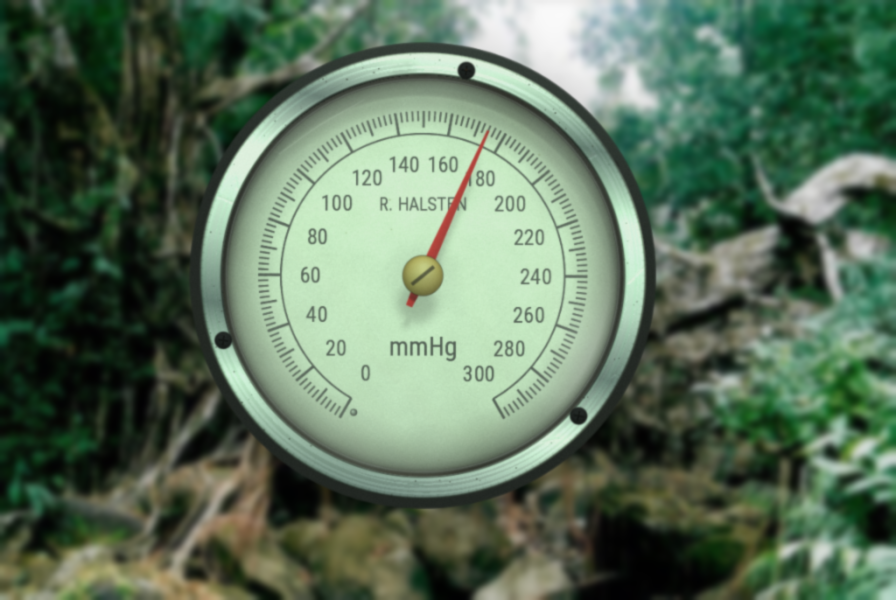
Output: 174 mmHg
